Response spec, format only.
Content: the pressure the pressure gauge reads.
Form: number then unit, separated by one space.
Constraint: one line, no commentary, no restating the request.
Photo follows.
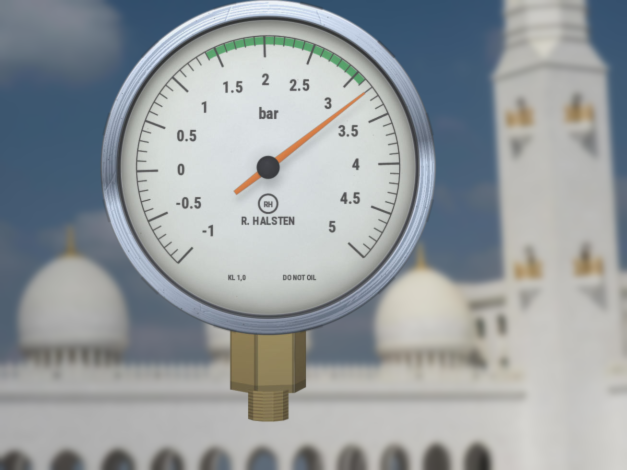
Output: 3.2 bar
